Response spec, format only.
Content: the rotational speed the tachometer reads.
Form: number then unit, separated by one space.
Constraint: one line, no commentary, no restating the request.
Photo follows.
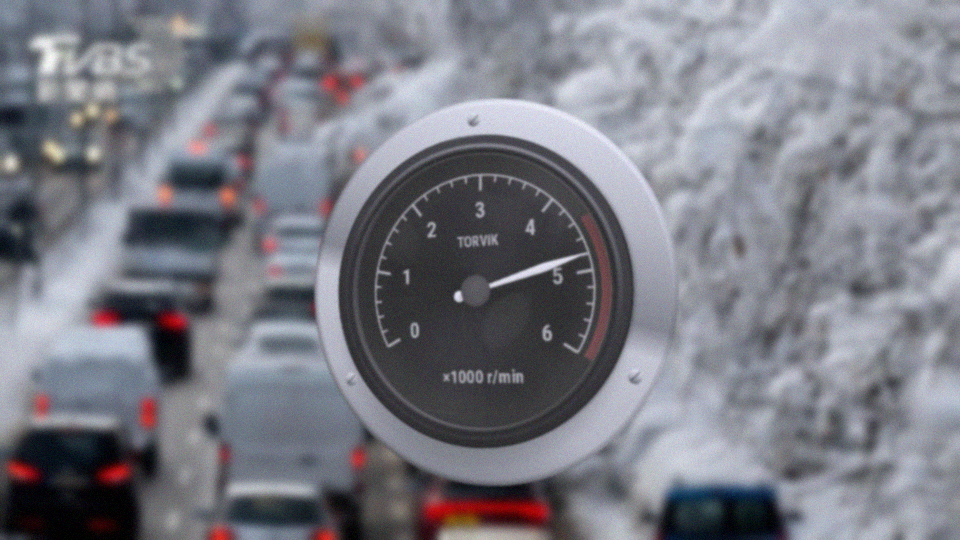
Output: 4800 rpm
